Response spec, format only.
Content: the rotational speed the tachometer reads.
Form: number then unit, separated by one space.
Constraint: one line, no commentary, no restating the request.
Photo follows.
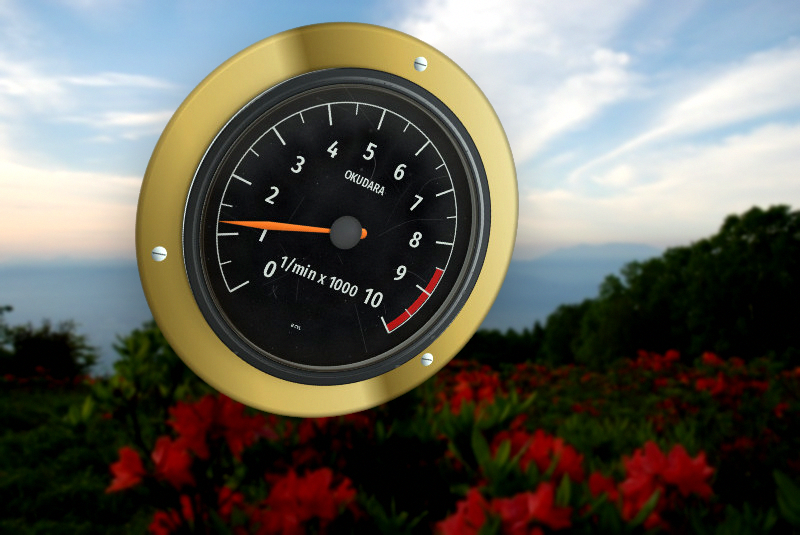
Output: 1250 rpm
